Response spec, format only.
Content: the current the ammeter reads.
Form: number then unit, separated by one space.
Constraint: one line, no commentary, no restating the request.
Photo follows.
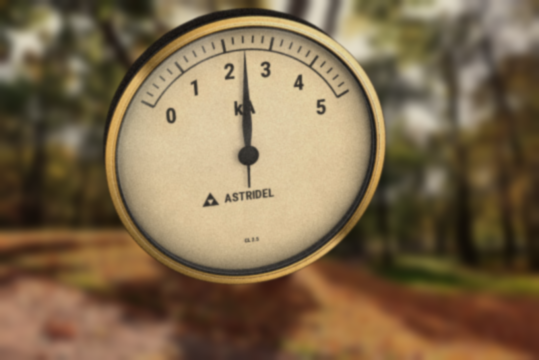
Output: 2.4 kA
